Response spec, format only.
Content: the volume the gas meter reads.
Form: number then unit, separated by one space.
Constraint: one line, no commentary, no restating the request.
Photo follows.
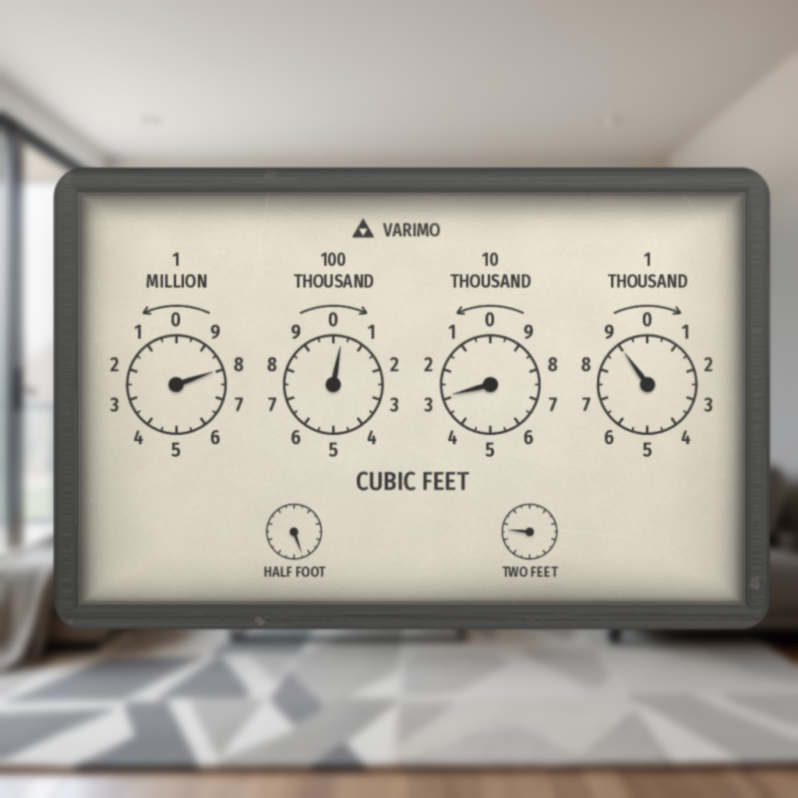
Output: 802900 ft³
